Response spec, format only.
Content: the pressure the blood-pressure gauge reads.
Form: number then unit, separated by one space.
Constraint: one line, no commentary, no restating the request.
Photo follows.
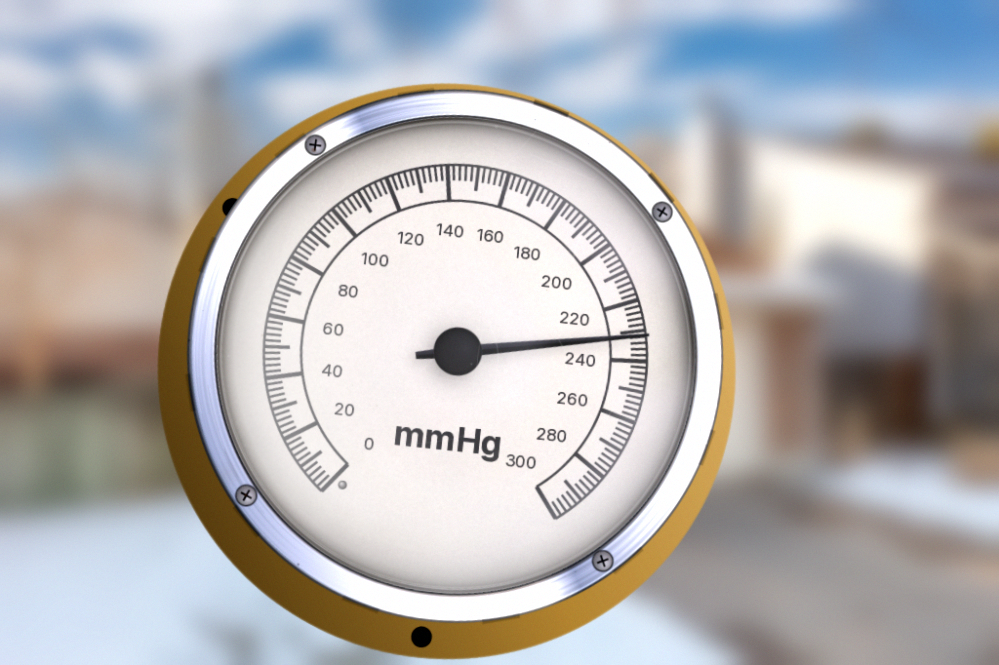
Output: 232 mmHg
